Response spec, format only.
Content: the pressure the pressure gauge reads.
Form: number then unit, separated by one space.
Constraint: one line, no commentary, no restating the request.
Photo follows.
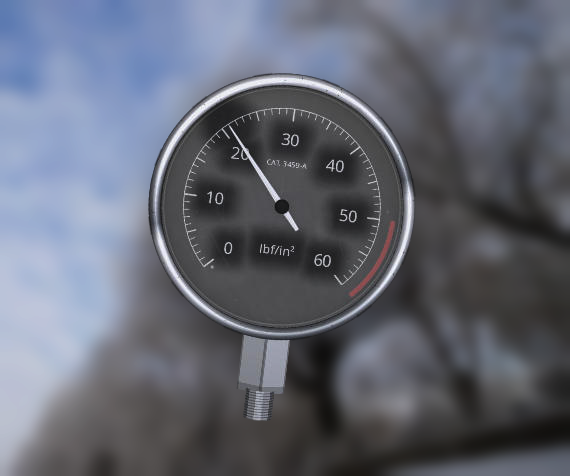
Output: 21 psi
